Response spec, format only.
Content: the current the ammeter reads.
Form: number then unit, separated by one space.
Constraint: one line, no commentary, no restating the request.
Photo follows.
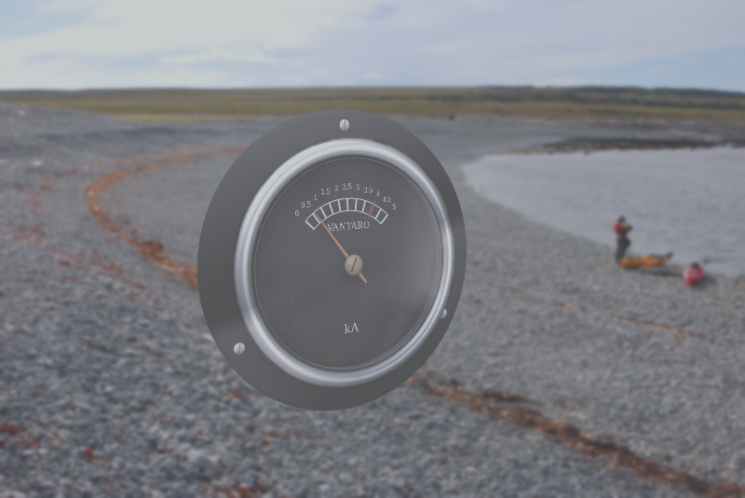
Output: 0.5 kA
